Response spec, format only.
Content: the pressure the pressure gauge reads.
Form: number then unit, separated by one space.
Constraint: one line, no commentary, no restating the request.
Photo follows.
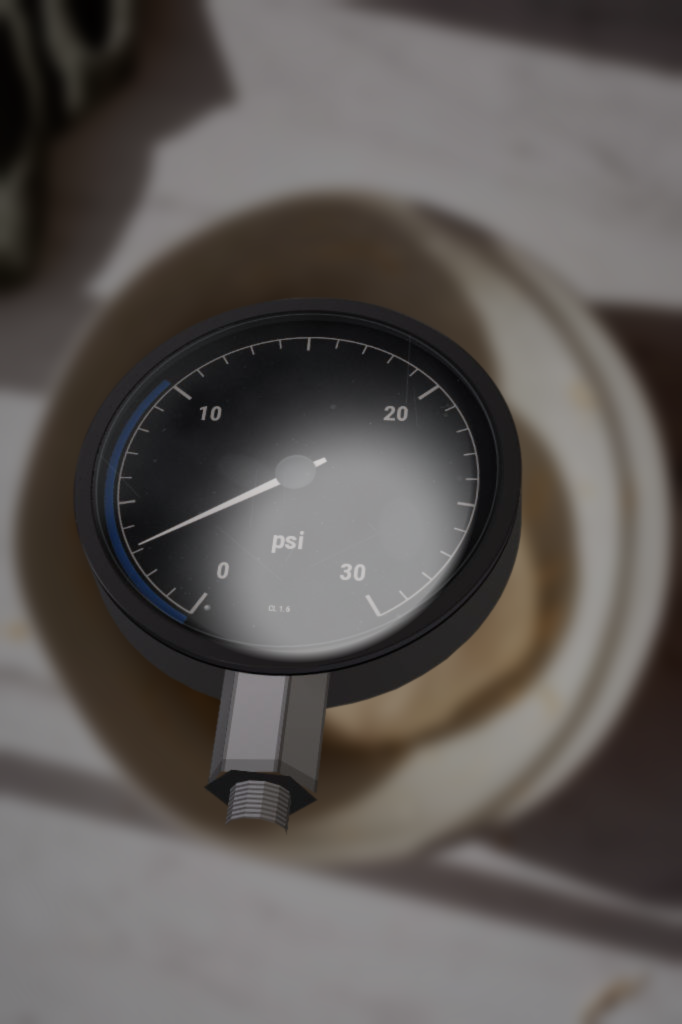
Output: 3 psi
